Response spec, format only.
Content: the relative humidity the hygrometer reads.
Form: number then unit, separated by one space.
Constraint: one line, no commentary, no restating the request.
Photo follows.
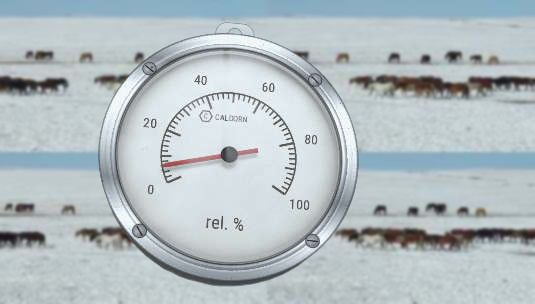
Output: 6 %
